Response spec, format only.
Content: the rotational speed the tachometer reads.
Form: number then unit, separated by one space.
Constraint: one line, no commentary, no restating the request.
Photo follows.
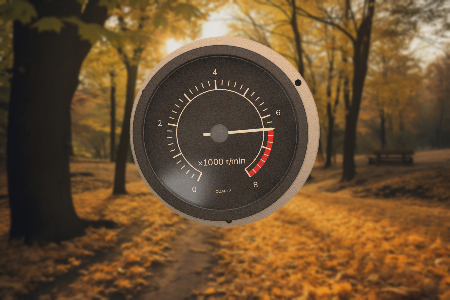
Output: 6400 rpm
